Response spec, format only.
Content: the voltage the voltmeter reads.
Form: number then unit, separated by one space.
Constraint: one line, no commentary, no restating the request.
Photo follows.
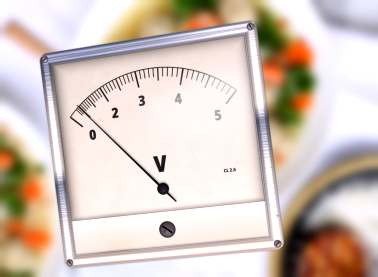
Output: 1 V
